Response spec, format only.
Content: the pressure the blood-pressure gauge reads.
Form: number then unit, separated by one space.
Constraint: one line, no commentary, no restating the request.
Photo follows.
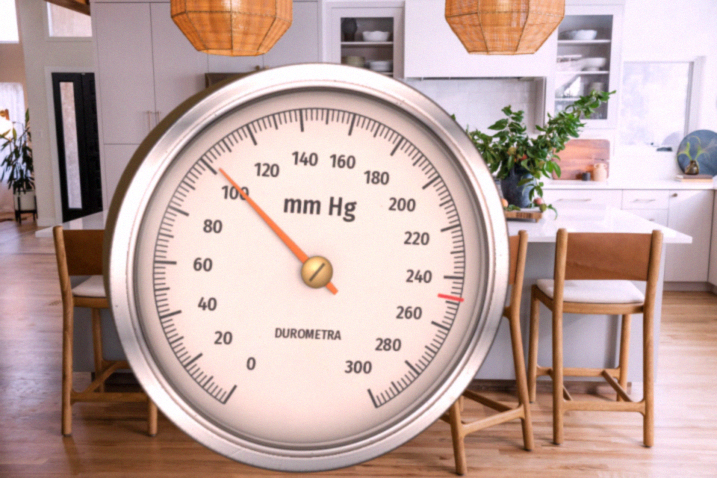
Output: 102 mmHg
